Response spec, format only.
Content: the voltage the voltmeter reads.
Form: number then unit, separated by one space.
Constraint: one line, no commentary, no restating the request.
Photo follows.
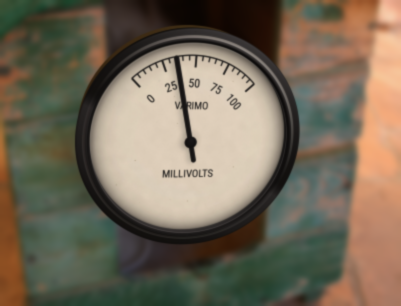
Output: 35 mV
